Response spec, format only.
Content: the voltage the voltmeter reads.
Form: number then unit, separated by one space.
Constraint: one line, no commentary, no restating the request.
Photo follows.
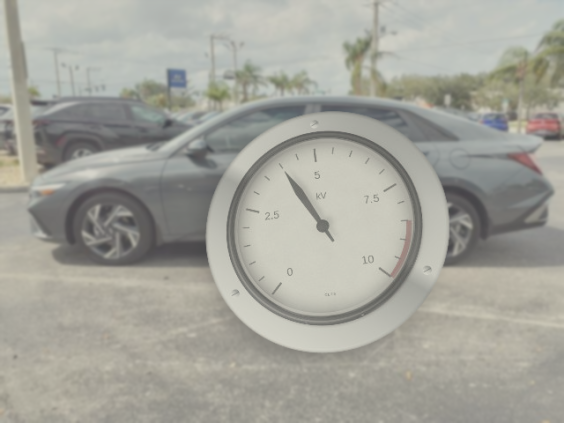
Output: 4 kV
